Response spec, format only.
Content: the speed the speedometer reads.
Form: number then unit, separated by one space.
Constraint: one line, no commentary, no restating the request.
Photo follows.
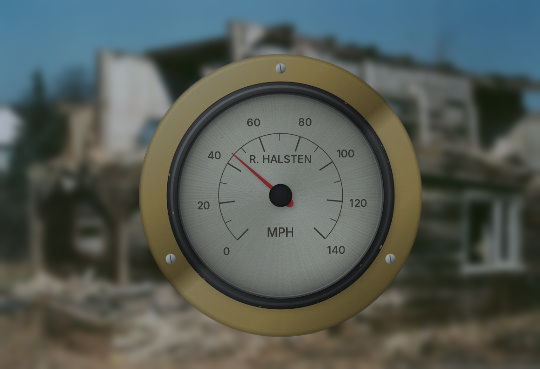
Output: 45 mph
